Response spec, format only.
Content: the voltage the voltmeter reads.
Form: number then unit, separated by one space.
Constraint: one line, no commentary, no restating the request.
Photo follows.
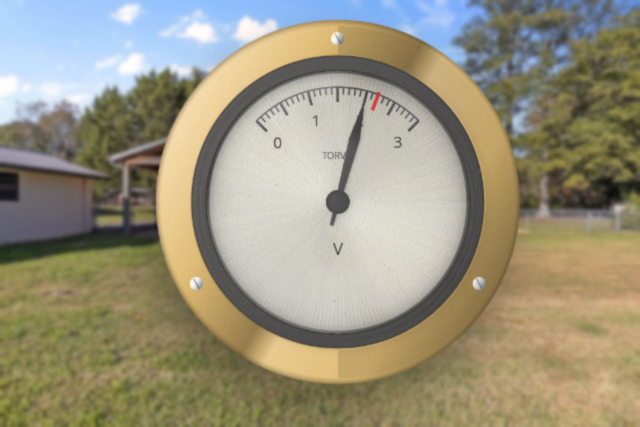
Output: 2 V
